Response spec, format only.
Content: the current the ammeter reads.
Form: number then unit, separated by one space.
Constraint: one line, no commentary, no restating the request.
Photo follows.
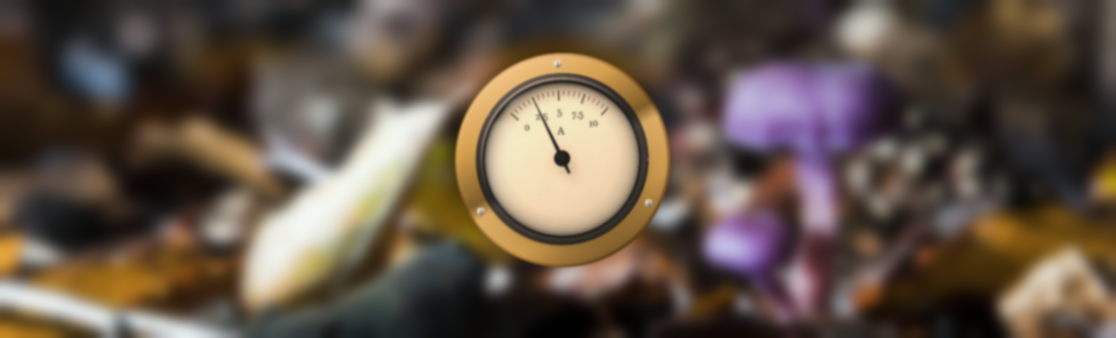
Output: 2.5 A
